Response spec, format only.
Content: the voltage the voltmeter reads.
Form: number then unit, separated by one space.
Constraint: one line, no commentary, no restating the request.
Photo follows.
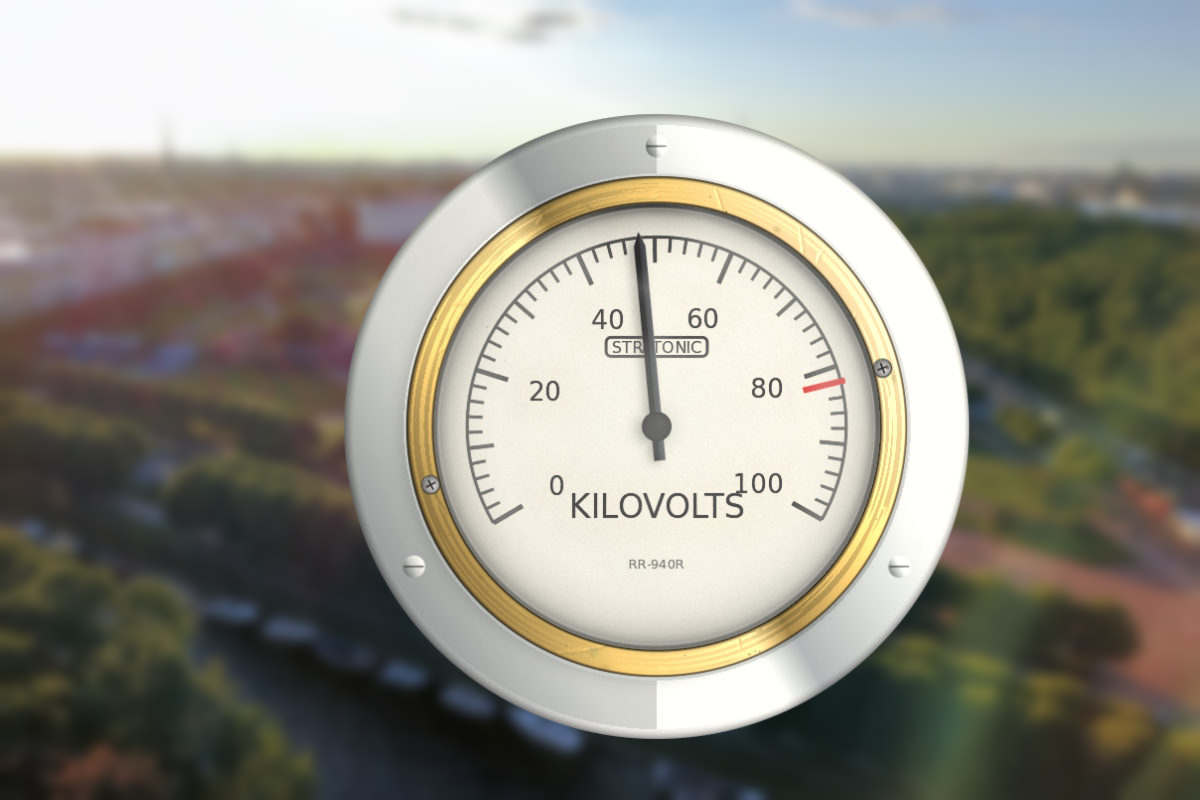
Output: 48 kV
